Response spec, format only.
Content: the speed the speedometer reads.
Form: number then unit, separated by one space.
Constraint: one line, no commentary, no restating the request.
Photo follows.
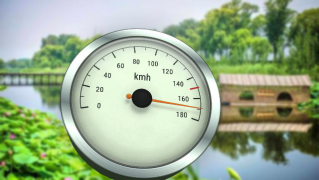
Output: 170 km/h
